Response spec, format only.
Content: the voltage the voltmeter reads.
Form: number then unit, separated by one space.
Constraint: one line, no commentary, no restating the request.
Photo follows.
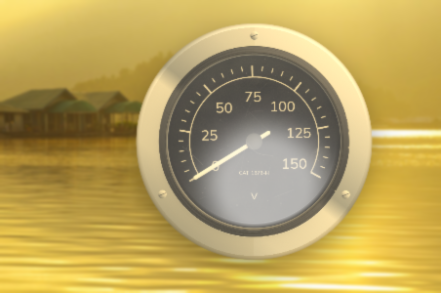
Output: 0 V
